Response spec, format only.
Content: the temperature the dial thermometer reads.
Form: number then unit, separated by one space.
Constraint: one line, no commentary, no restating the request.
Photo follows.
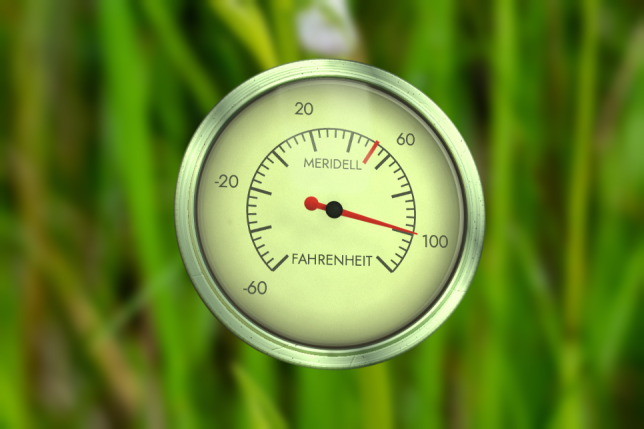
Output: 100 °F
